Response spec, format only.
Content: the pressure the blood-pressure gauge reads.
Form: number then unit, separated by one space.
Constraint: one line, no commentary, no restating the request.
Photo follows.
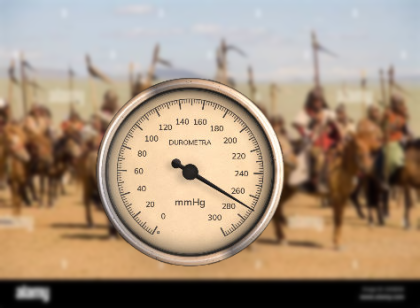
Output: 270 mmHg
